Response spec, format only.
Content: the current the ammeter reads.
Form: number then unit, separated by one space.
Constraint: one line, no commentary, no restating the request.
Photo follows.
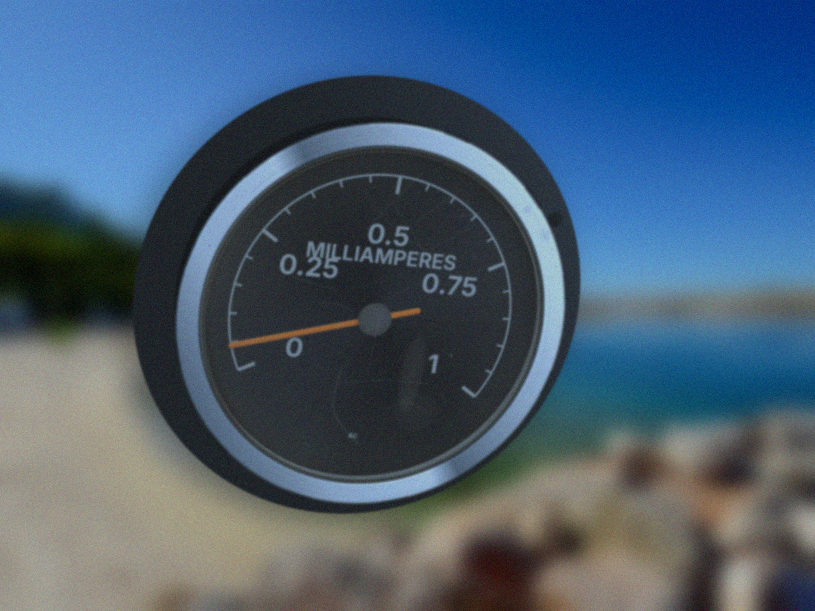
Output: 0.05 mA
